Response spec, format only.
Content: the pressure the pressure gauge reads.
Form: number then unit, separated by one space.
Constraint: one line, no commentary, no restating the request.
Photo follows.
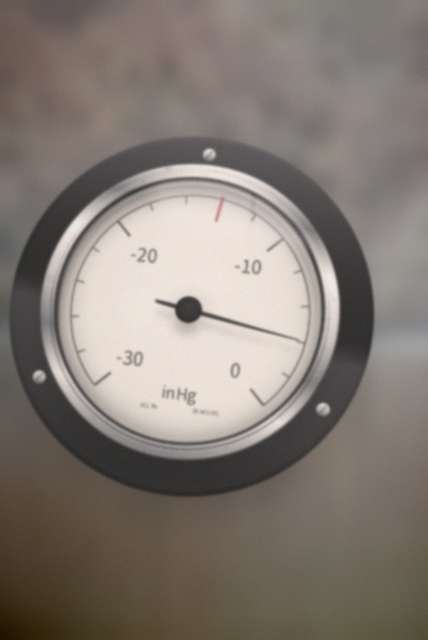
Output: -4 inHg
